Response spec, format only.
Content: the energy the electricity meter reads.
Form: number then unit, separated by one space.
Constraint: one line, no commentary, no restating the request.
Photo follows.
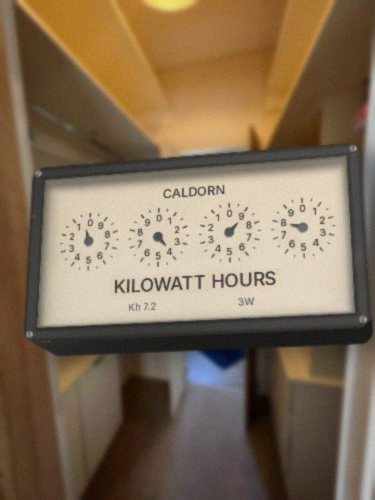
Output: 388 kWh
